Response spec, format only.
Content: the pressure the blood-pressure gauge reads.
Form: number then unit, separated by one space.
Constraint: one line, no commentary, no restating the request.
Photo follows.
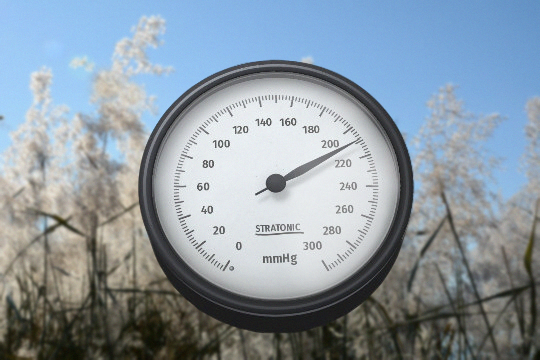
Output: 210 mmHg
